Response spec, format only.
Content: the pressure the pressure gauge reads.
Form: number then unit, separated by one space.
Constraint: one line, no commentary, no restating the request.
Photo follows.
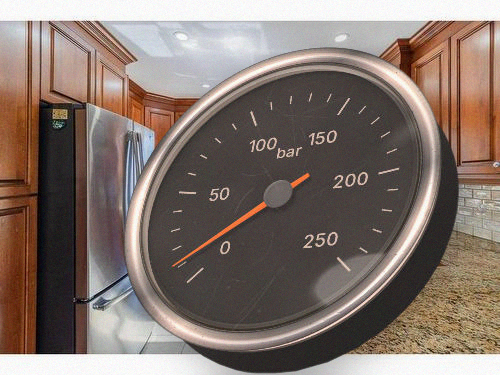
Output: 10 bar
